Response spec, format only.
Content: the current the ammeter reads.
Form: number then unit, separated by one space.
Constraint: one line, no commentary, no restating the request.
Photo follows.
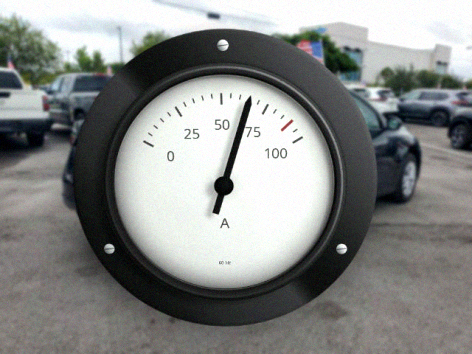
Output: 65 A
